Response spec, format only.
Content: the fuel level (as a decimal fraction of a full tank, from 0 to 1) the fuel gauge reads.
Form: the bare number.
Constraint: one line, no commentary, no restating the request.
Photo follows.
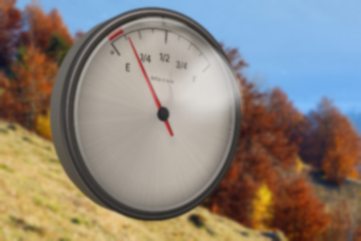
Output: 0.125
